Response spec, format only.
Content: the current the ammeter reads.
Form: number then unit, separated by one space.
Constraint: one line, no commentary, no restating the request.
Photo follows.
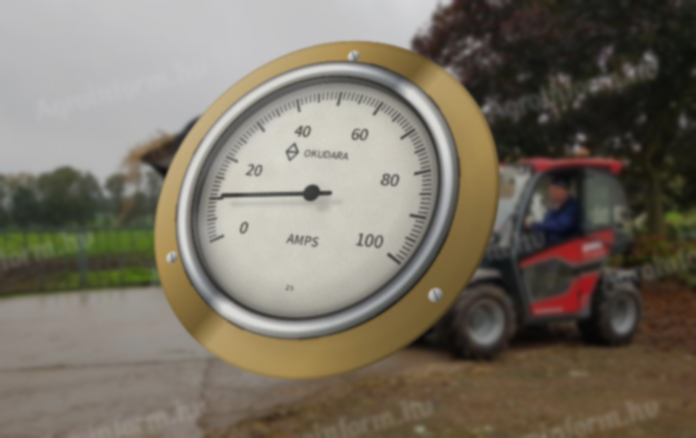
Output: 10 A
